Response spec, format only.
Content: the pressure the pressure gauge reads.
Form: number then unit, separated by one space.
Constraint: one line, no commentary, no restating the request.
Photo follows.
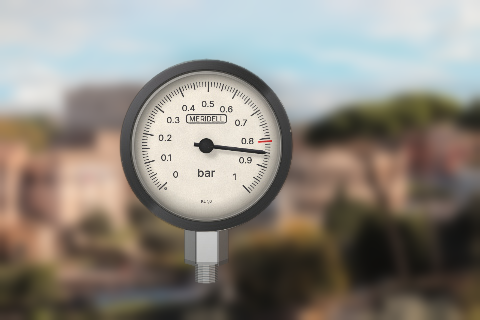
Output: 0.85 bar
